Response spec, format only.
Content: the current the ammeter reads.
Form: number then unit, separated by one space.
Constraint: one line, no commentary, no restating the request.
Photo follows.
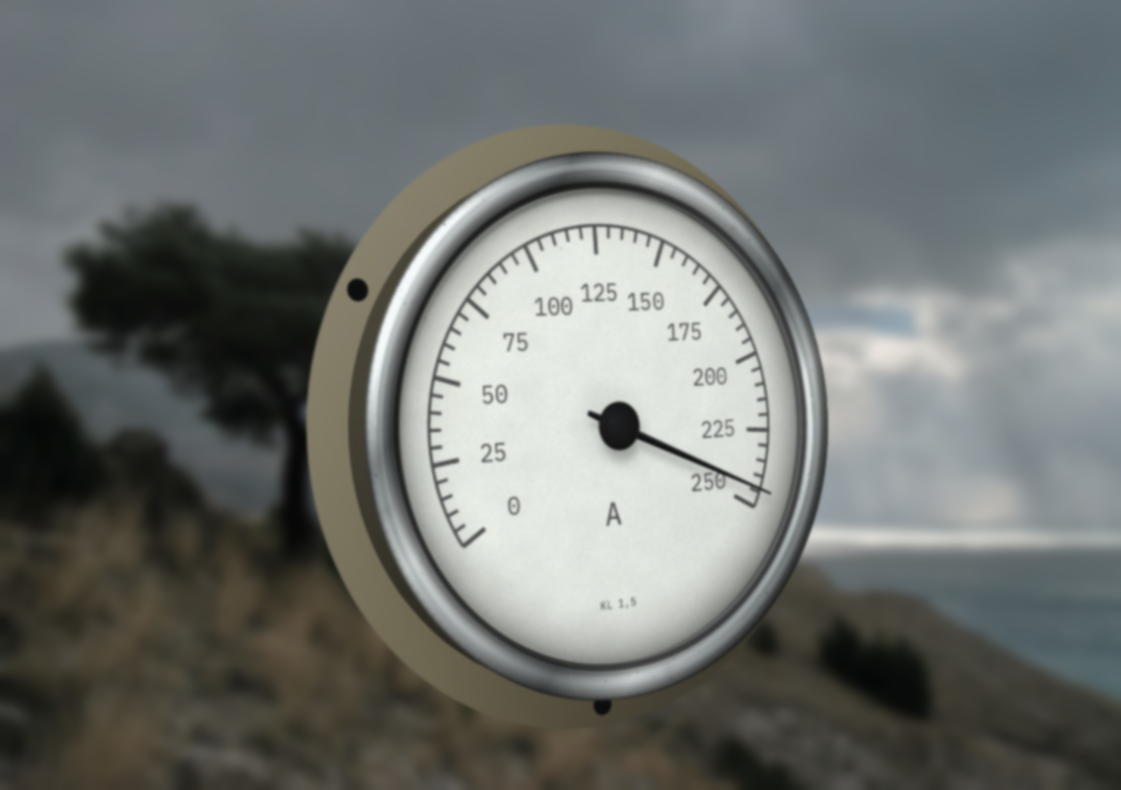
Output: 245 A
